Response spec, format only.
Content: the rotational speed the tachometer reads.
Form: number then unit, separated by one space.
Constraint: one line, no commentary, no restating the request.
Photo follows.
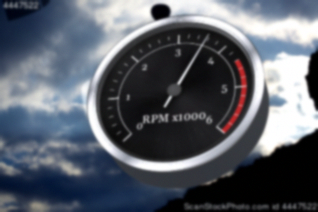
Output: 3600 rpm
